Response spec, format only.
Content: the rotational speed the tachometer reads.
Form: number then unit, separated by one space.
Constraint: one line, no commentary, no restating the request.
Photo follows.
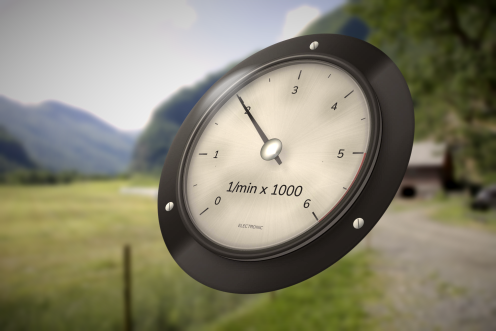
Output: 2000 rpm
